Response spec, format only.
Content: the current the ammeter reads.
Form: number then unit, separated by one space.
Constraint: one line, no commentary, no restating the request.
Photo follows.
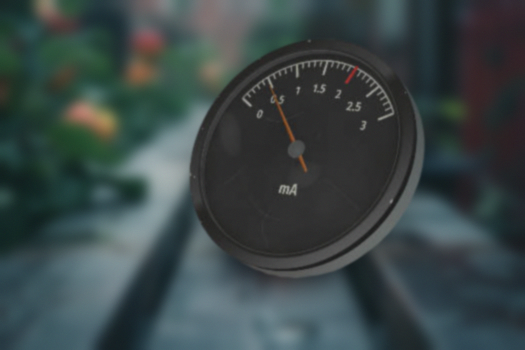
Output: 0.5 mA
